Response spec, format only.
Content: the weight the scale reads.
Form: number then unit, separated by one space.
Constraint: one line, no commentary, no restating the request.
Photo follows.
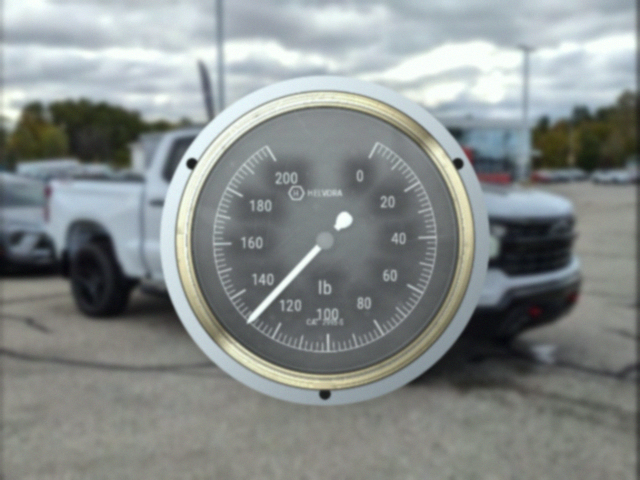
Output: 130 lb
